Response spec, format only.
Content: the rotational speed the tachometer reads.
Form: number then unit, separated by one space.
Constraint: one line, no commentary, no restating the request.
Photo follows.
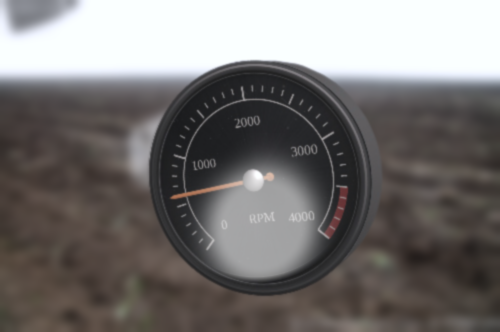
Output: 600 rpm
